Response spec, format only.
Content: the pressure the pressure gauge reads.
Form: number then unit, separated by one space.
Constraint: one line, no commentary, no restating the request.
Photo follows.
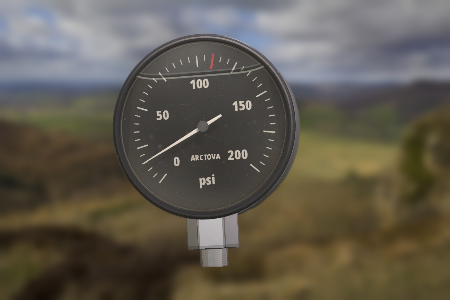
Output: 15 psi
